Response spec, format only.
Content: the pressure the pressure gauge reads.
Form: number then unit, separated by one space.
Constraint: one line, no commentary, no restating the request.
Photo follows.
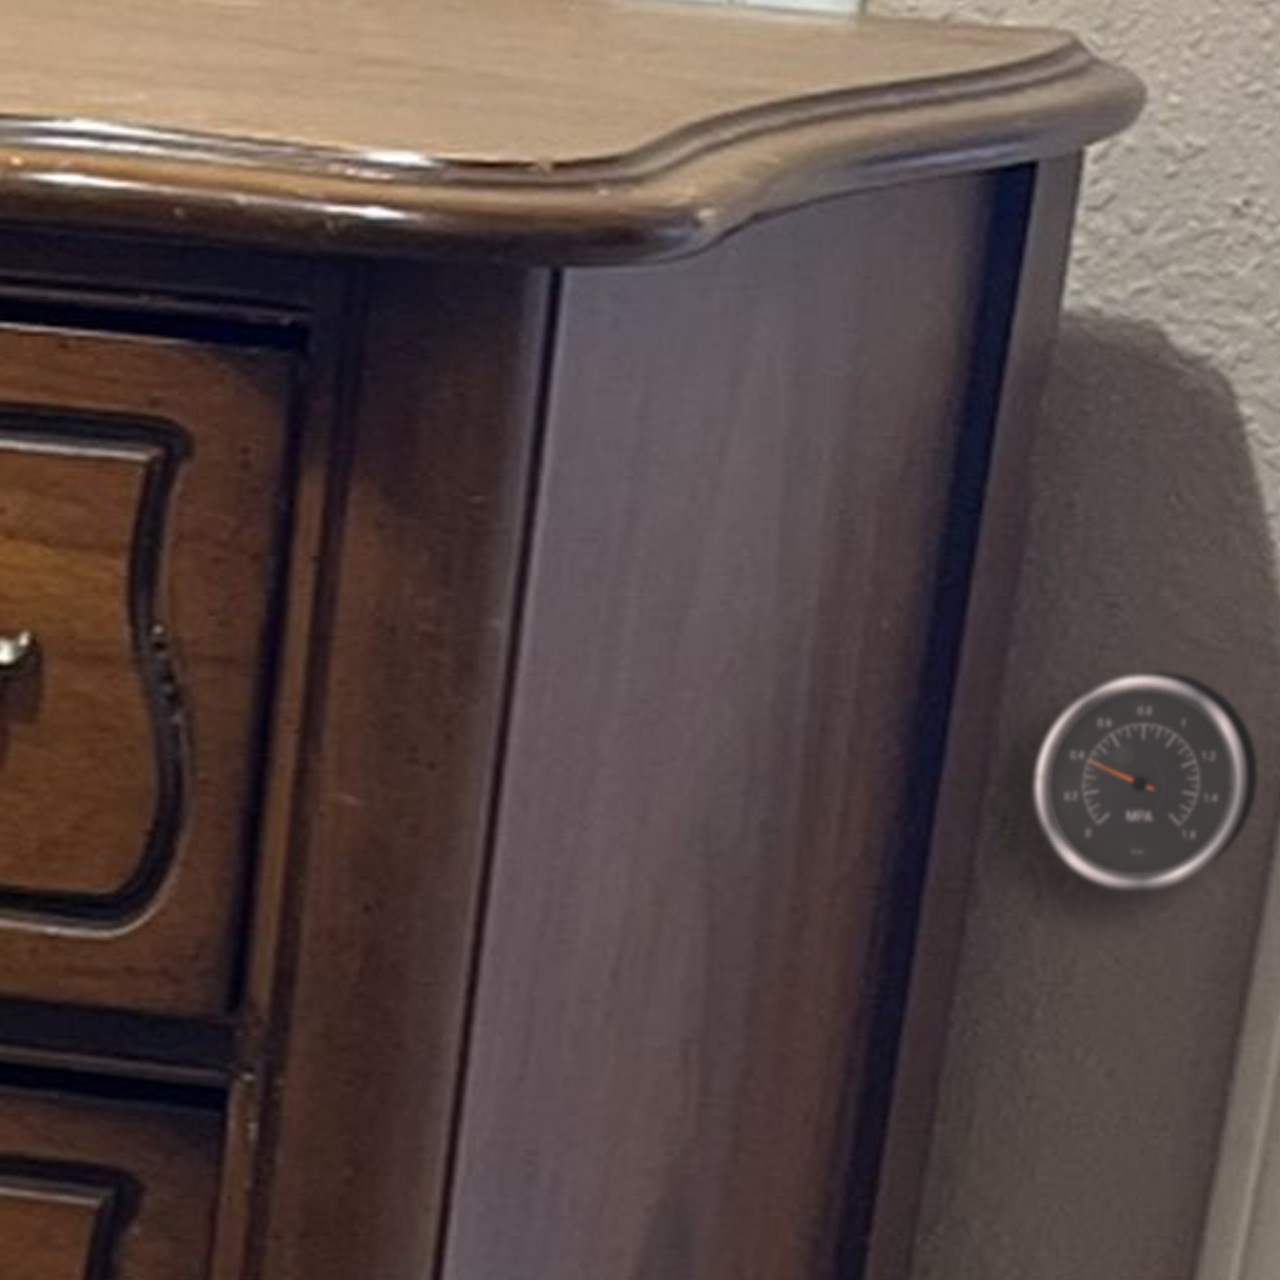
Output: 0.4 MPa
